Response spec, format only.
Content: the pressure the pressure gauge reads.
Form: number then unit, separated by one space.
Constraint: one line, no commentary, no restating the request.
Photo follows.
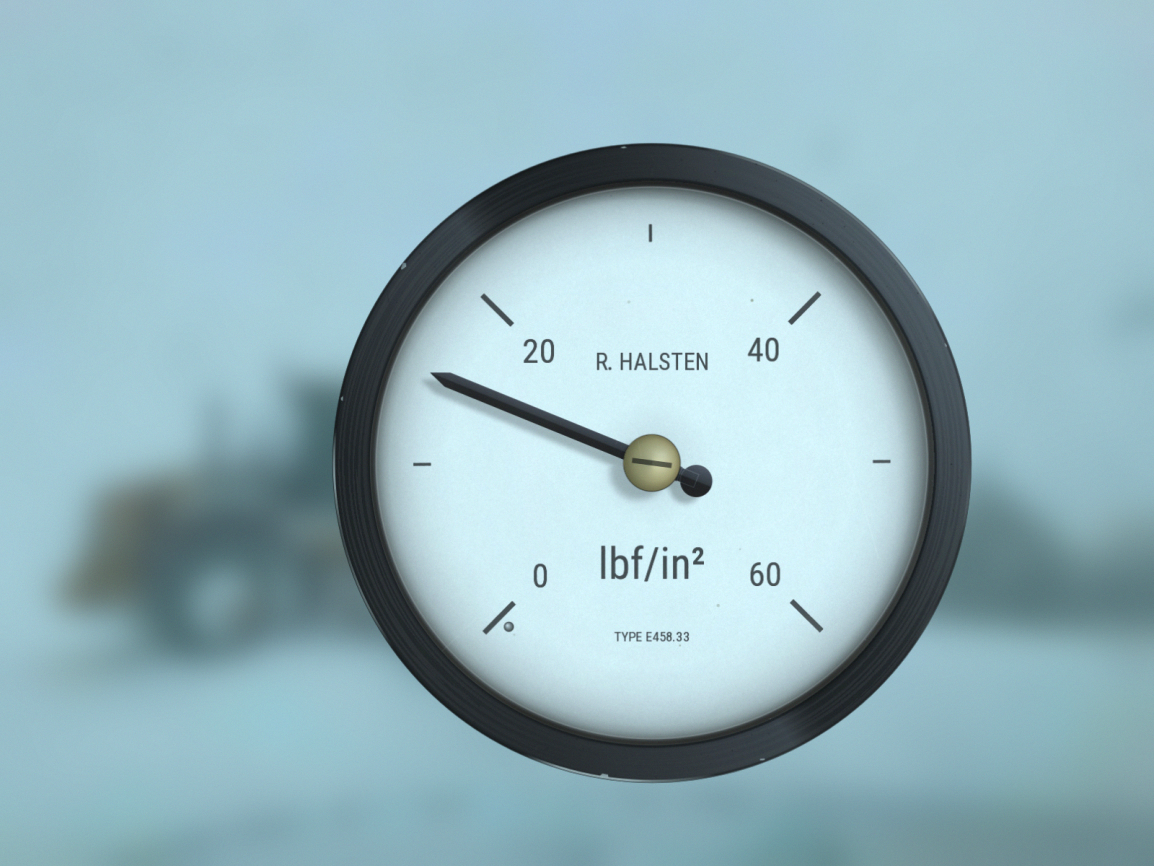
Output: 15 psi
